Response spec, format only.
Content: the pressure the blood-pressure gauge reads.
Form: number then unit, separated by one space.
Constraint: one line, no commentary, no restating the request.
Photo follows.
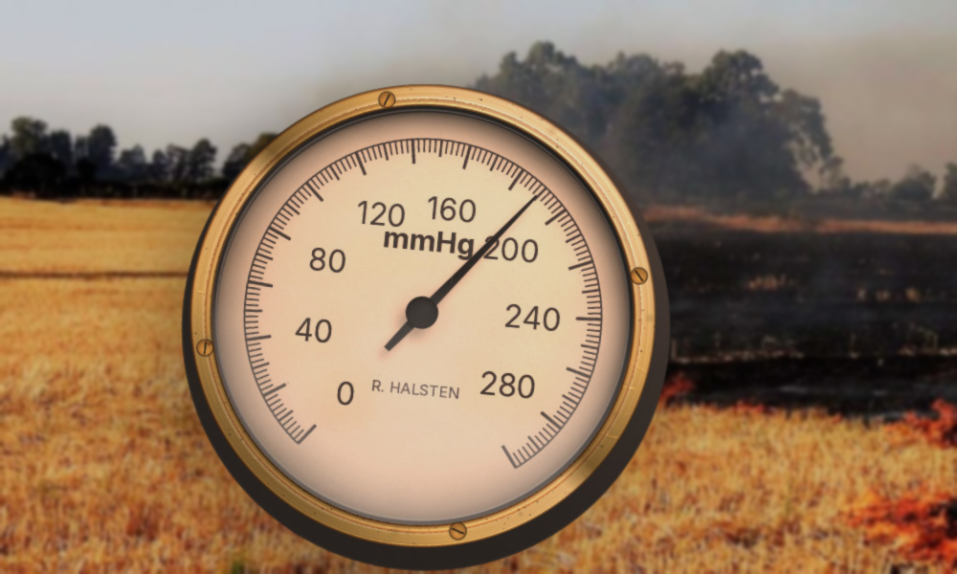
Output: 190 mmHg
